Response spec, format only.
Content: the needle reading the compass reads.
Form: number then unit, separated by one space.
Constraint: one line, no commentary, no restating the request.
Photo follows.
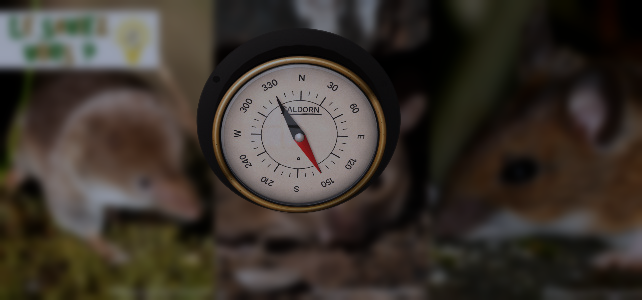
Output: 150 °
